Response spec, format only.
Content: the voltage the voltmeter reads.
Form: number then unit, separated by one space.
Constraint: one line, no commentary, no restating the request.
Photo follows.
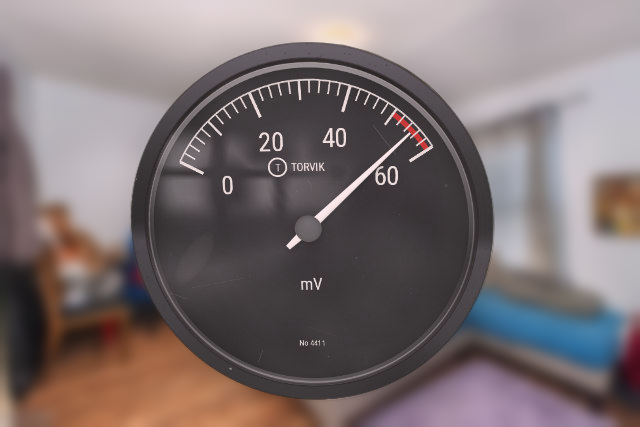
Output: 55 mV
